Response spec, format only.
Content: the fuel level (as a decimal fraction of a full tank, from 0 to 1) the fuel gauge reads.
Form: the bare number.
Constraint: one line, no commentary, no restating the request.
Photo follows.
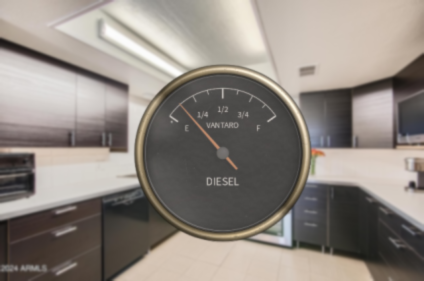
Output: 0.125
